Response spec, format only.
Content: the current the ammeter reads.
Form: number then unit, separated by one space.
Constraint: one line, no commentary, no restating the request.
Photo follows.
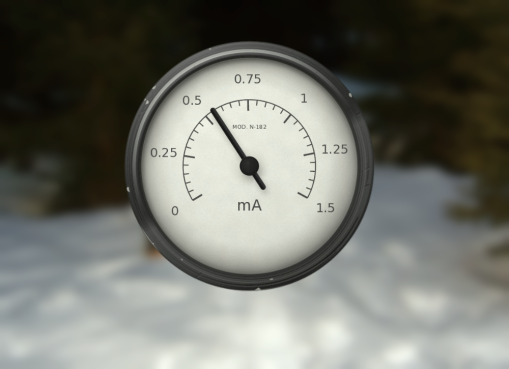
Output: 0.55 mA
